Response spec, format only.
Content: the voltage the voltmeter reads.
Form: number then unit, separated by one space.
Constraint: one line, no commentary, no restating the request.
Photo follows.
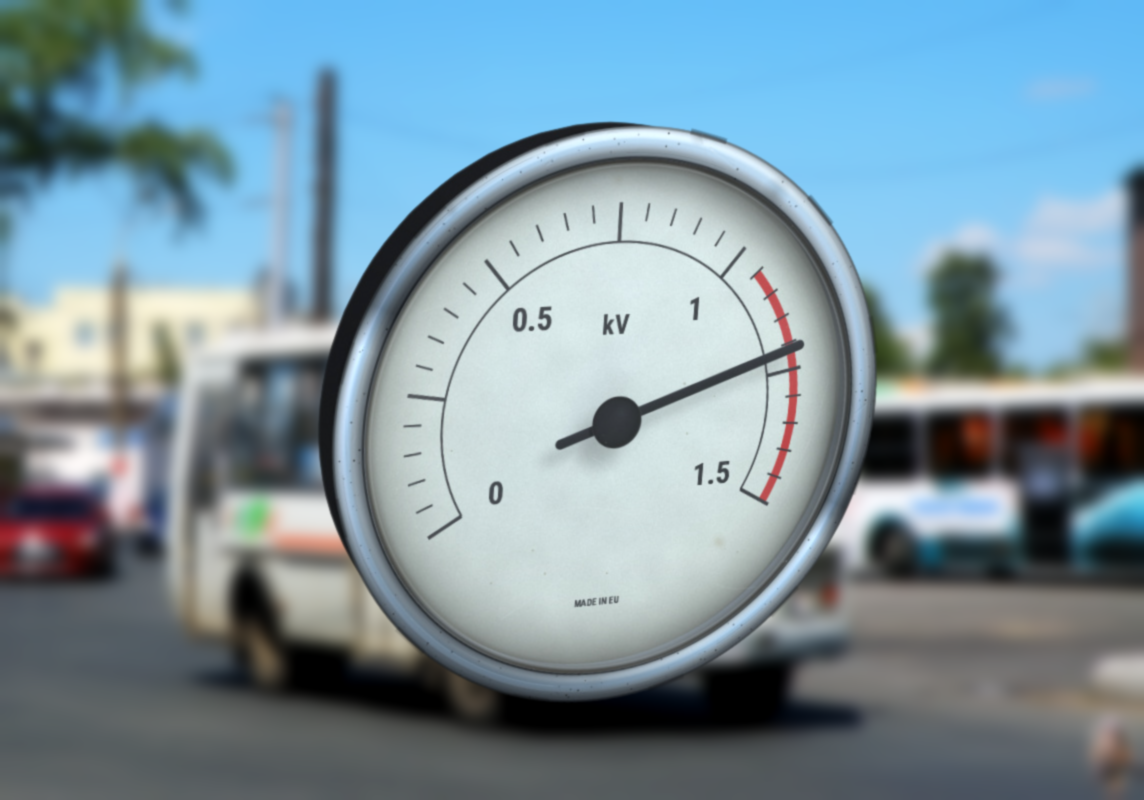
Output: 1.2 kV
